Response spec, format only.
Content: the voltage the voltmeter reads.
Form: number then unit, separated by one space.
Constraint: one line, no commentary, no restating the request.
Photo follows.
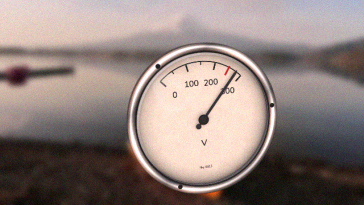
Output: 275 V
